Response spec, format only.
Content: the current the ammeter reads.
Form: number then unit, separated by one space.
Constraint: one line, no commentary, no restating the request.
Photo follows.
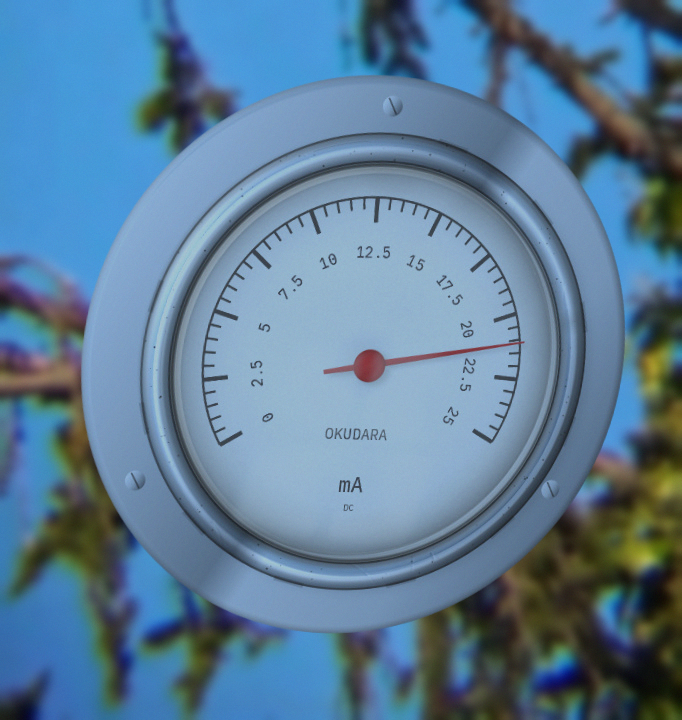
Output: 21 mA
